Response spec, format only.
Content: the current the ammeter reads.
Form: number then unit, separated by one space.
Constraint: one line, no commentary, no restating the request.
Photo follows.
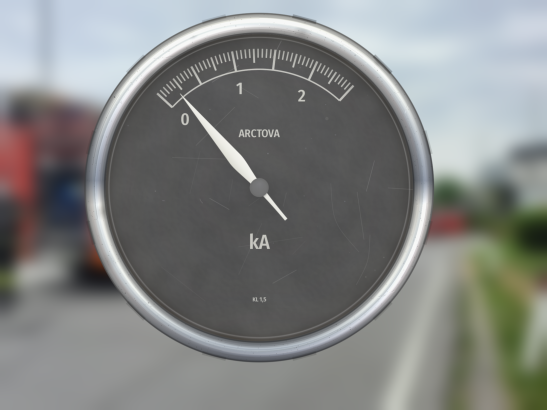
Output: 0.2 kA
